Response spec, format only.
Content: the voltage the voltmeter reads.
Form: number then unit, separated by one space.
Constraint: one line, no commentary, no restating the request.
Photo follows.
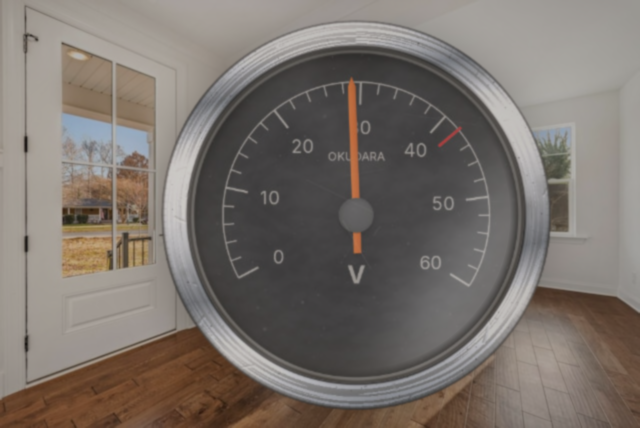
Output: 29 V
